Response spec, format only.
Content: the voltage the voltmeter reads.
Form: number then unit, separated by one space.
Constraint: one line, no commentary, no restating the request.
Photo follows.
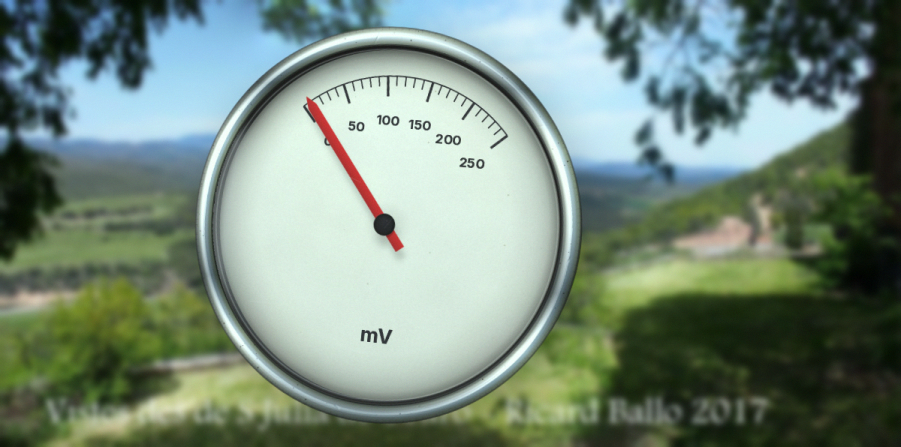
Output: 10 mV
